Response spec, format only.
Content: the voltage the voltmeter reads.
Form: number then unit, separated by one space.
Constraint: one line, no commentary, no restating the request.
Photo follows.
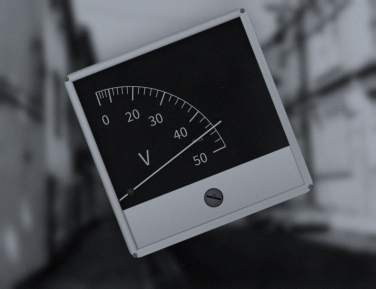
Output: 45 V
